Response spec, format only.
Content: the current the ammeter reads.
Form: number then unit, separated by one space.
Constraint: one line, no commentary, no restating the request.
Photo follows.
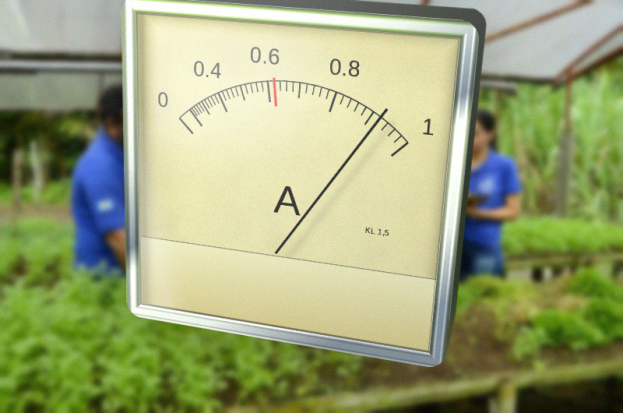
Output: 0.92 A
